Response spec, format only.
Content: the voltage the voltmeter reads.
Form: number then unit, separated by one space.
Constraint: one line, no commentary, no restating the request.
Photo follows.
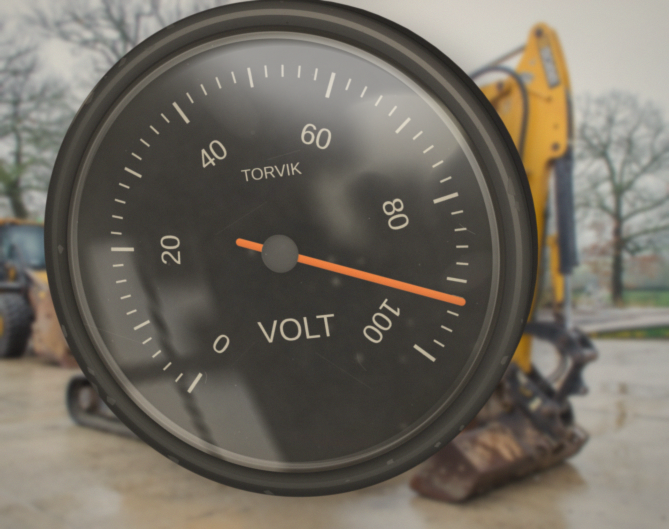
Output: 92 V
